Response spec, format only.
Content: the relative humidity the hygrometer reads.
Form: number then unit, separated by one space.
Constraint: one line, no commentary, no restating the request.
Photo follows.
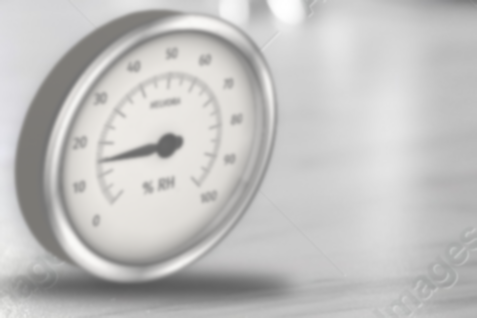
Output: 15 %
